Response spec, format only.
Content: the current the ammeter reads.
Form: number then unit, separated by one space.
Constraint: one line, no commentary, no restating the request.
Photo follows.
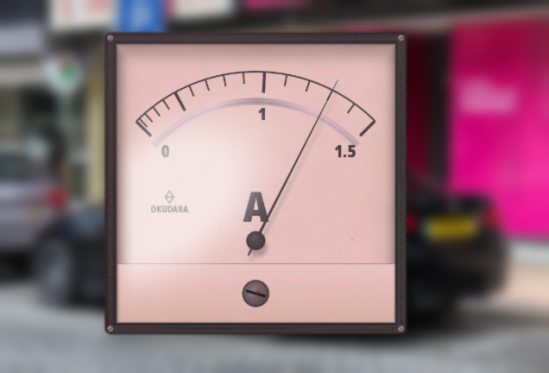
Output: 1.3 A
